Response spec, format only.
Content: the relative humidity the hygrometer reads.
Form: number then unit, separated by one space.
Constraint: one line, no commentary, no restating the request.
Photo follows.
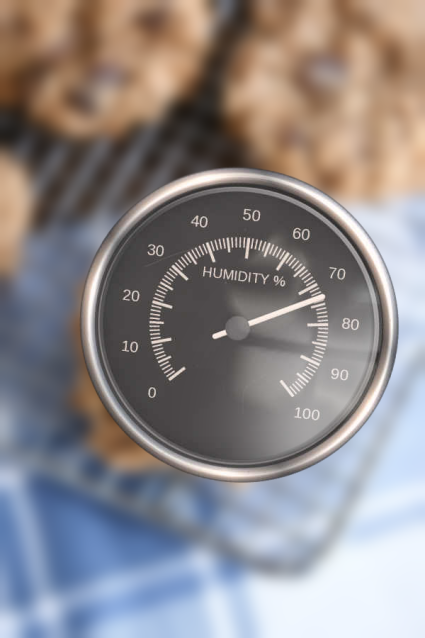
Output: 73 %
